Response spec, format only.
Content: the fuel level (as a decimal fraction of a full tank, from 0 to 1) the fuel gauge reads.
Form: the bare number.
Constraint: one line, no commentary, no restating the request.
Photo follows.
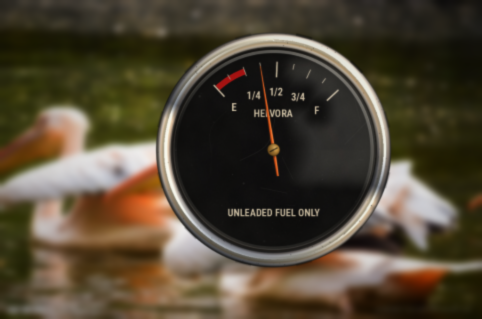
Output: 0.375
